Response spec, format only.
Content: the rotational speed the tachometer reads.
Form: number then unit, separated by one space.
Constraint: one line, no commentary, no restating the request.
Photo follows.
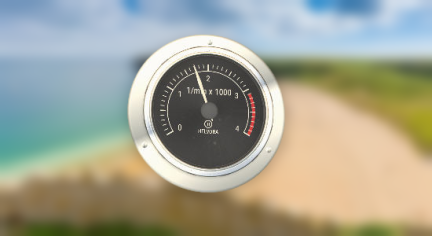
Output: 1700 rpm
